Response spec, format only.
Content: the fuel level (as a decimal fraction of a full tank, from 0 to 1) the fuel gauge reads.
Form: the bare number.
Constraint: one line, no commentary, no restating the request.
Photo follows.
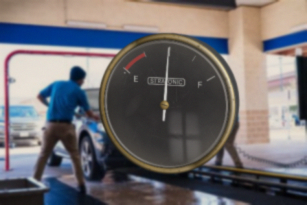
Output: 0.5
